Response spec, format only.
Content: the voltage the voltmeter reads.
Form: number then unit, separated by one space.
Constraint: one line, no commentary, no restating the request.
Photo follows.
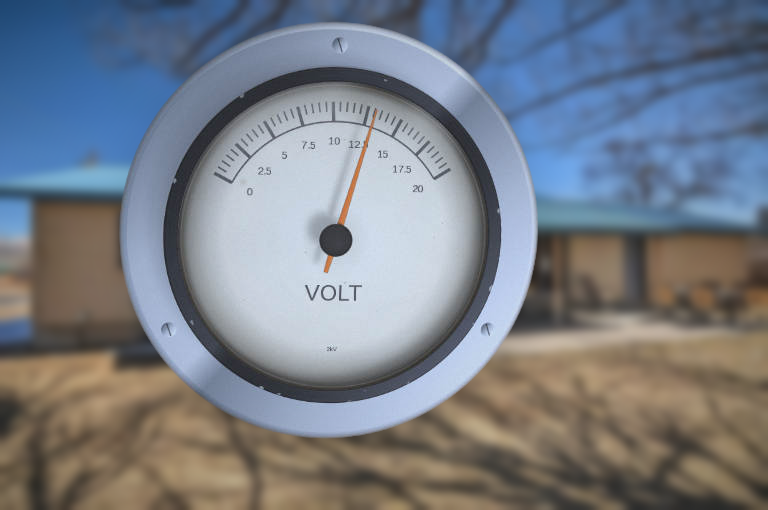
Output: 13 V
